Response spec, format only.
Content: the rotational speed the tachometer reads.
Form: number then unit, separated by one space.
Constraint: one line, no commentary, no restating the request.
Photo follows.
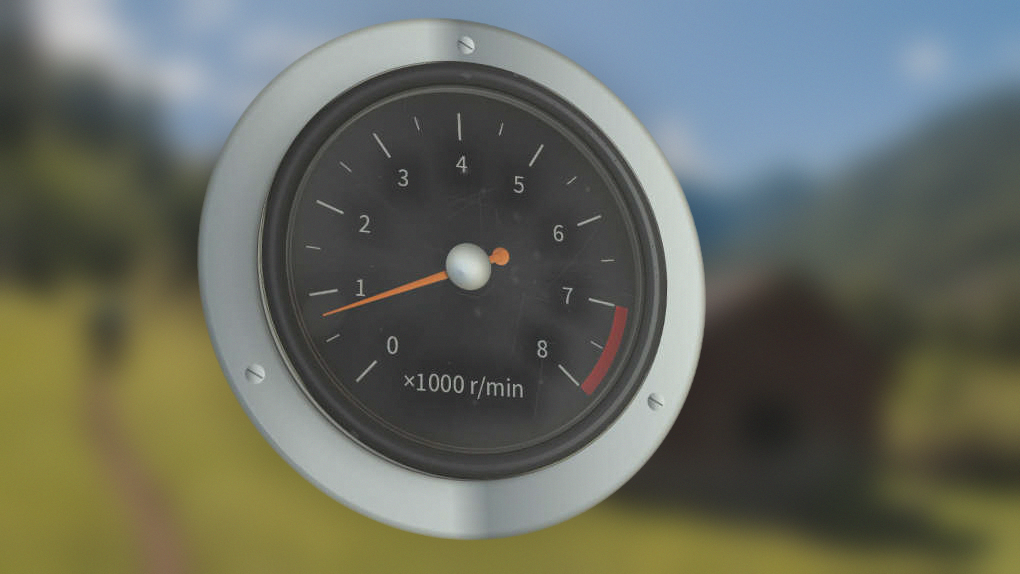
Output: 750 rpm
